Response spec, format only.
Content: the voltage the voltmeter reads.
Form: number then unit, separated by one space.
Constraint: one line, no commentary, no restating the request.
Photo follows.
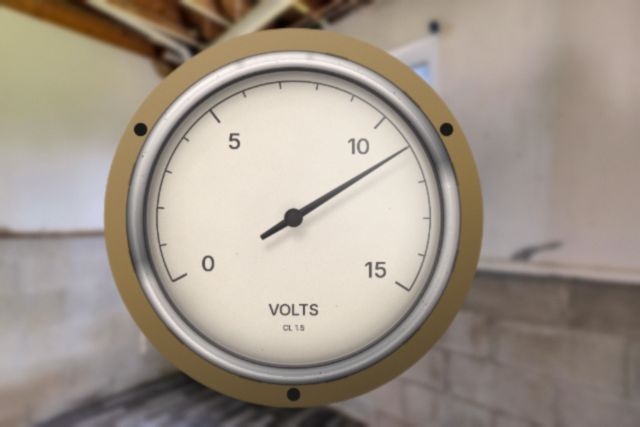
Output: 11 V
